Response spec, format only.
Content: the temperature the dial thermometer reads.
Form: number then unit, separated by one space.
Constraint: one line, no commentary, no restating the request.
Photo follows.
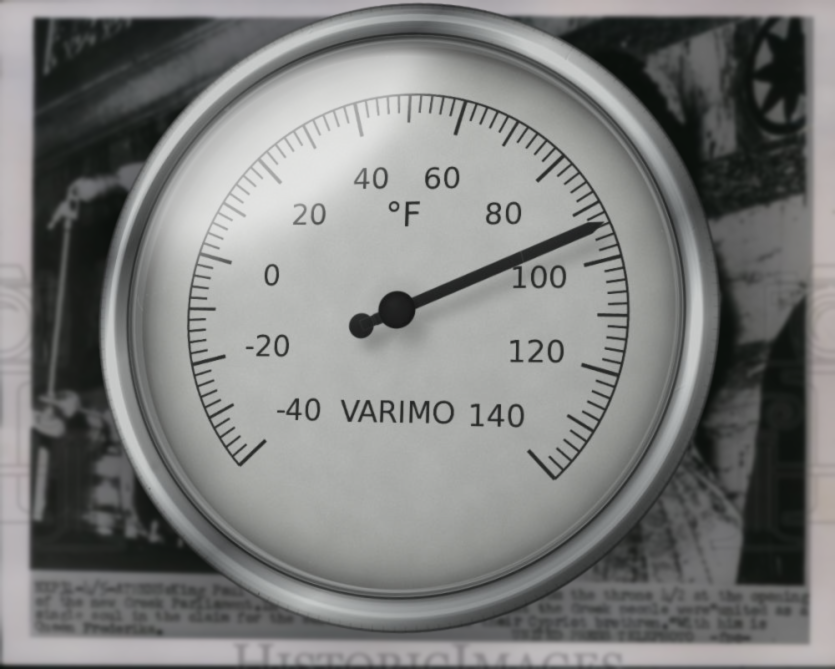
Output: 94 °F
